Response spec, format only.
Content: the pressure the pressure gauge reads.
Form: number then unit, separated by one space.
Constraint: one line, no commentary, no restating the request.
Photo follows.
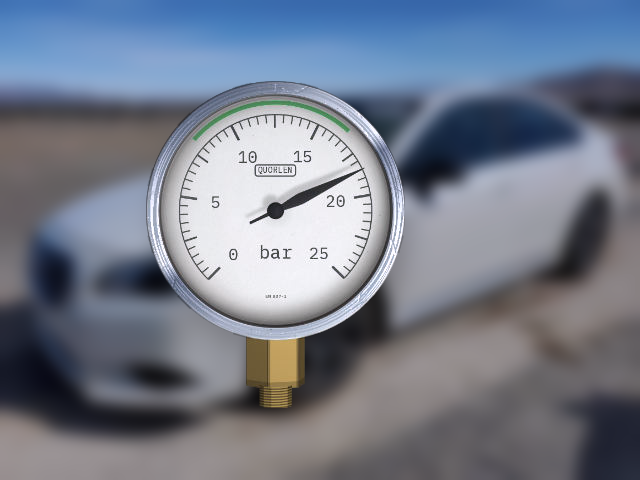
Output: 18.5 bar
